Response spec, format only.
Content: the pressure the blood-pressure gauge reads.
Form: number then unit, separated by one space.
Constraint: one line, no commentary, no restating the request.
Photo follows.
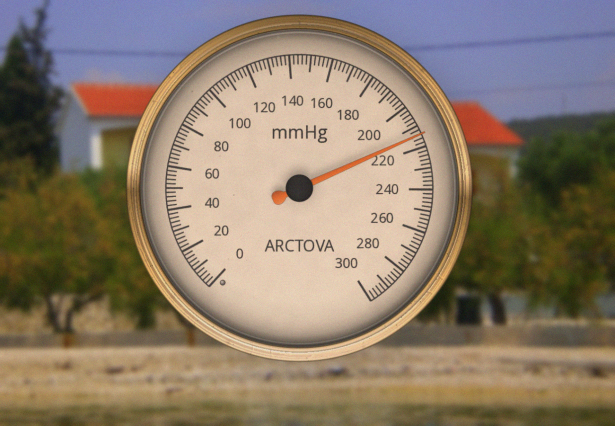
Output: 214 mmHg
